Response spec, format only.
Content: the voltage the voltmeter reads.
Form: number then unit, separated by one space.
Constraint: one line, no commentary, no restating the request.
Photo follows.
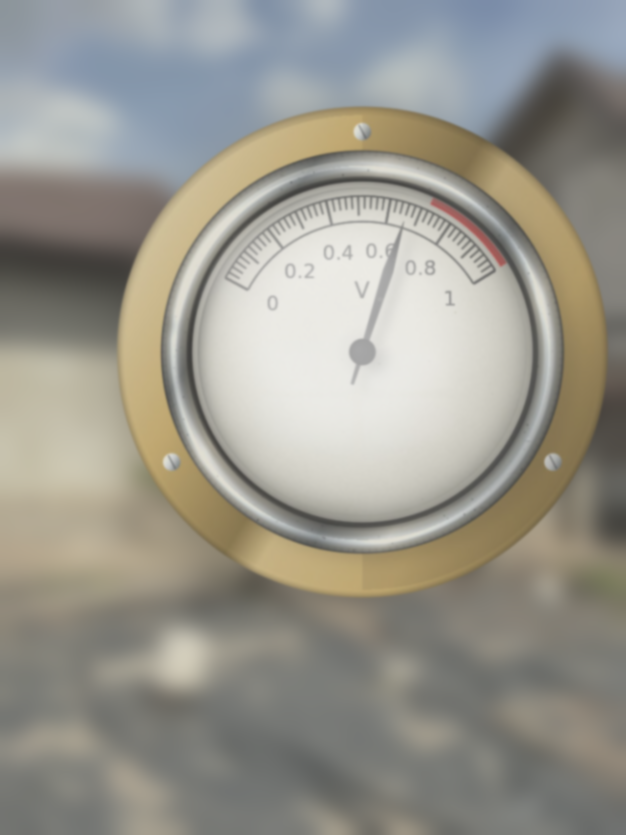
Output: 0.66 V
